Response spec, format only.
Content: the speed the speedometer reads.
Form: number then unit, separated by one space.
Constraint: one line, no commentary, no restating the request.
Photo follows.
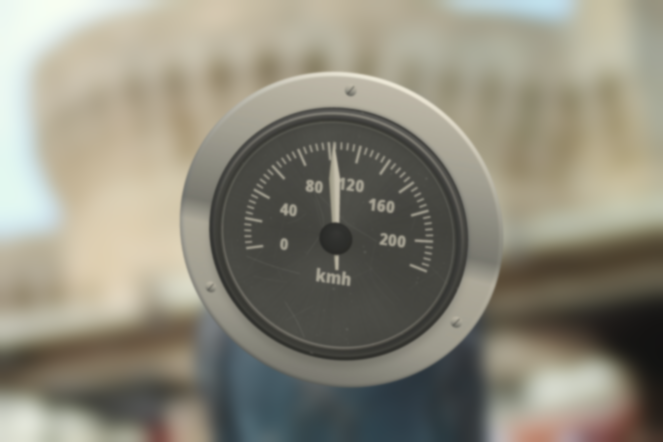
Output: 104 km/h
